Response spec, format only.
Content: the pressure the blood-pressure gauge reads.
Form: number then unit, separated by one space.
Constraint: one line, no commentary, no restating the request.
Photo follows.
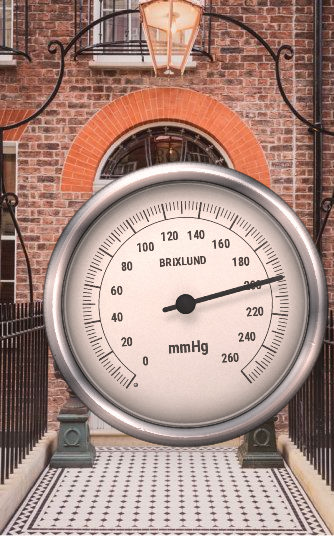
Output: 200 mmHg
